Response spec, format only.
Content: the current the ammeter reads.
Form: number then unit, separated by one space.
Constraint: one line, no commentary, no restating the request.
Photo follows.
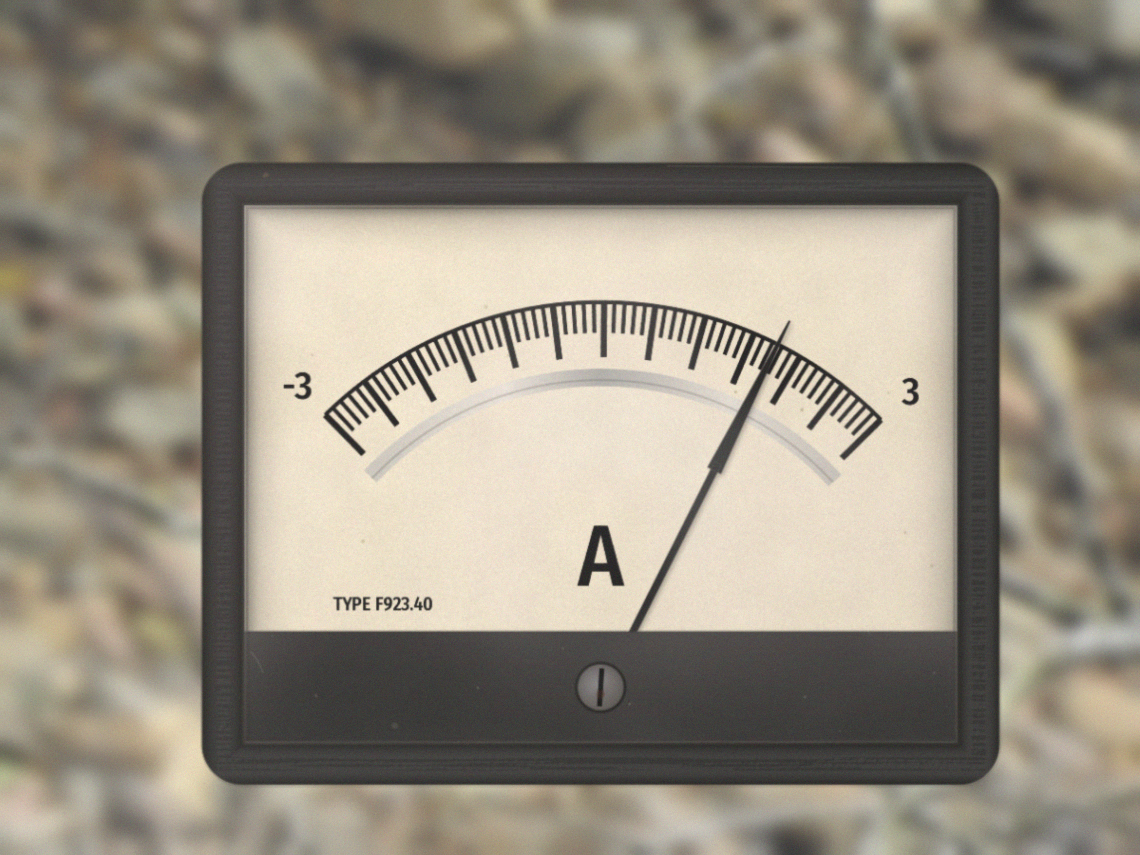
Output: 1.75 A
